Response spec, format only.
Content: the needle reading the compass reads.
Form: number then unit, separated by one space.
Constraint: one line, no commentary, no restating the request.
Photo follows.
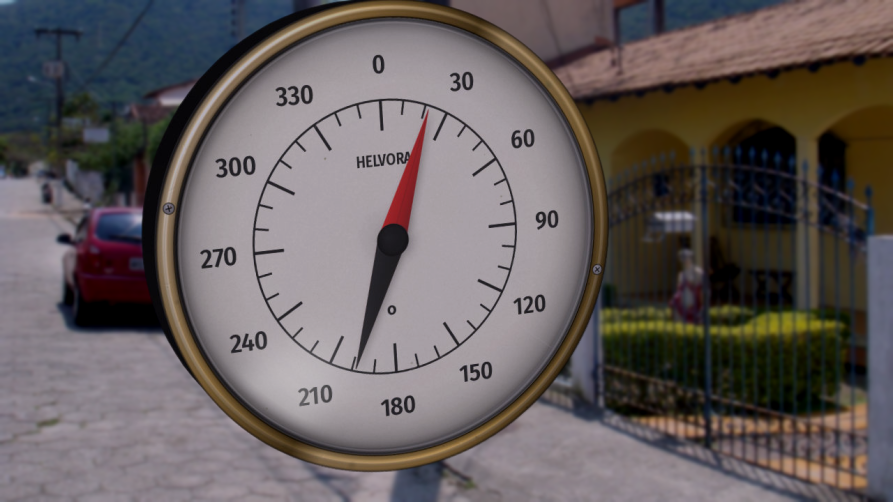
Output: 20 °
